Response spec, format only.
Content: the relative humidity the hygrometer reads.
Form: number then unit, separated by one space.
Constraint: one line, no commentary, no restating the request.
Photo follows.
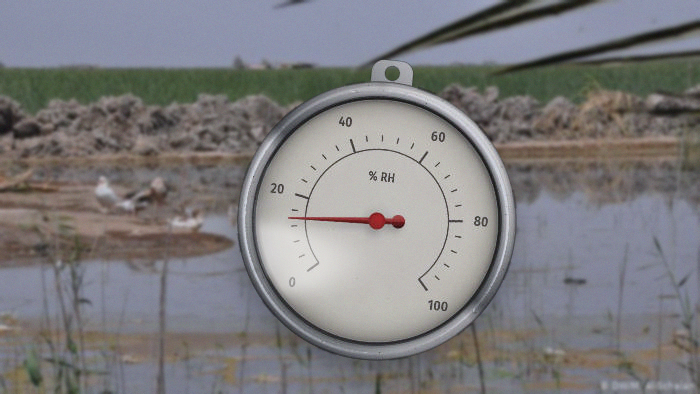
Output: 14 %
